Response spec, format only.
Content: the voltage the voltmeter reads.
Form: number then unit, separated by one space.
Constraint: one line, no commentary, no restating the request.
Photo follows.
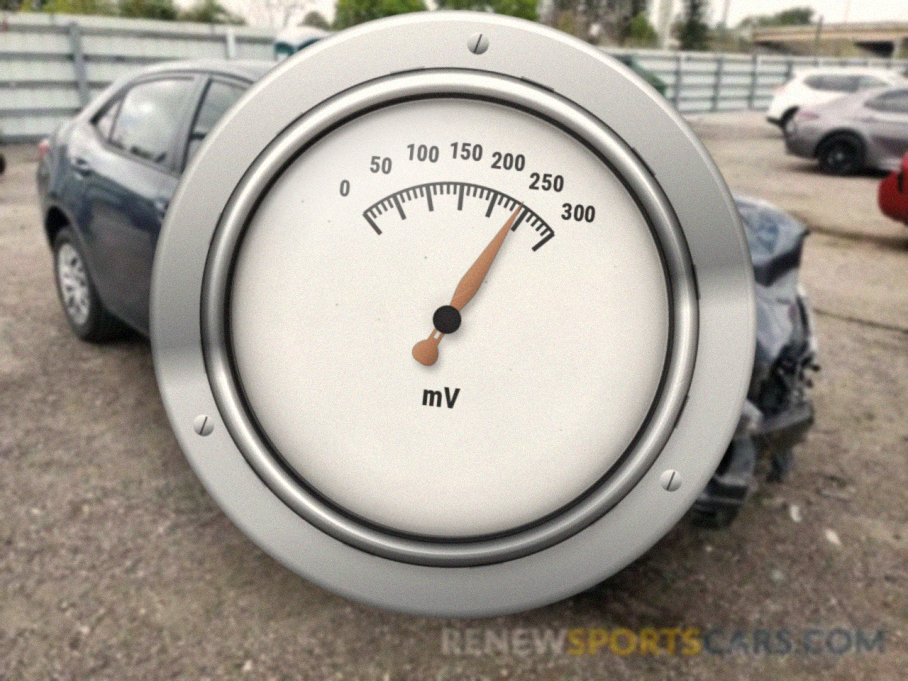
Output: 240 mV
